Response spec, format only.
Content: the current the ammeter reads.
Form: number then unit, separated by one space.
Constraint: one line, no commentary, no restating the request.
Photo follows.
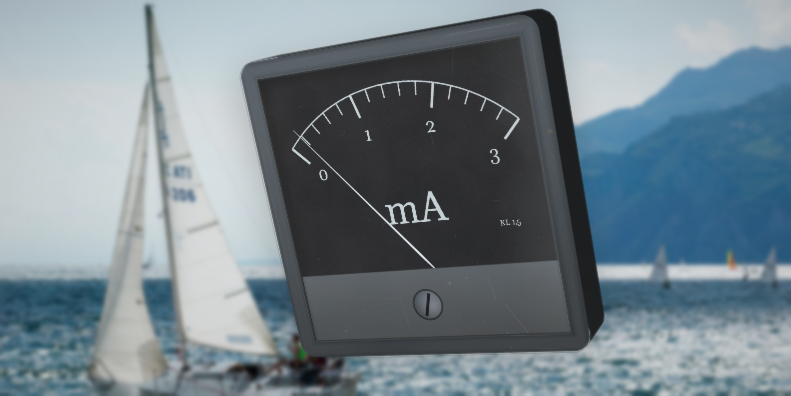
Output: 0.2 mA
